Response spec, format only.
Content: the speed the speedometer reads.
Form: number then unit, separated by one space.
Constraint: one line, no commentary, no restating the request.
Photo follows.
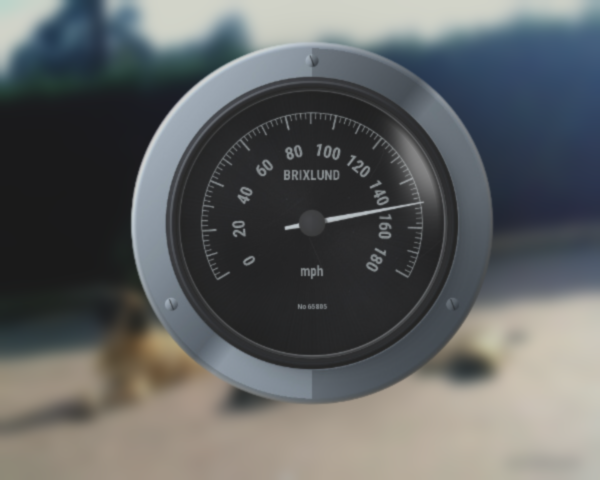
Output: 150 mph
